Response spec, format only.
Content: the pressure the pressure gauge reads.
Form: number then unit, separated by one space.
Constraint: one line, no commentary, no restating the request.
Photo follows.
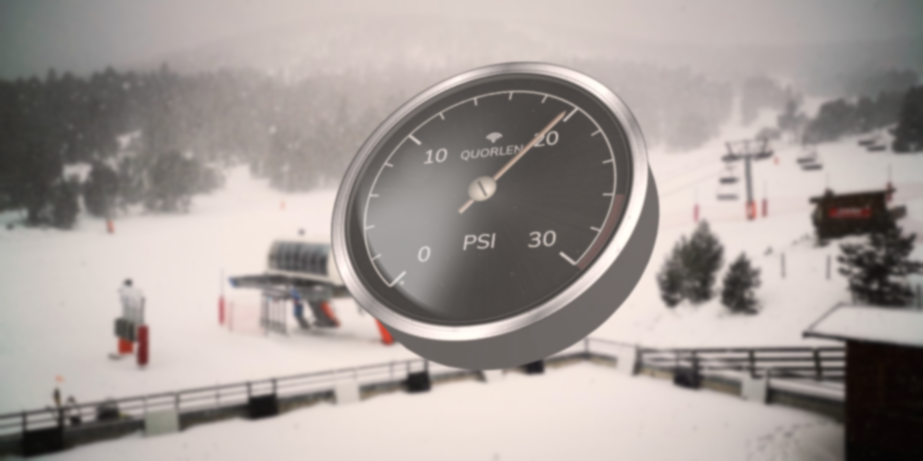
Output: 20 psi
